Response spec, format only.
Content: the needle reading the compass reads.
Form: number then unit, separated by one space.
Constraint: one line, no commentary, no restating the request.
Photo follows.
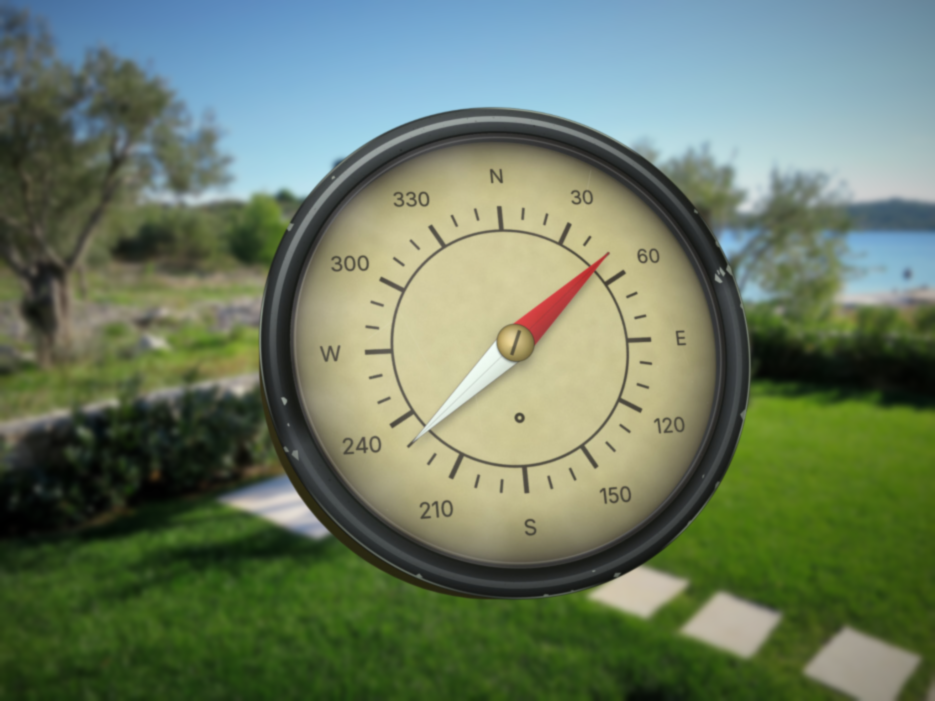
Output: 50 °
